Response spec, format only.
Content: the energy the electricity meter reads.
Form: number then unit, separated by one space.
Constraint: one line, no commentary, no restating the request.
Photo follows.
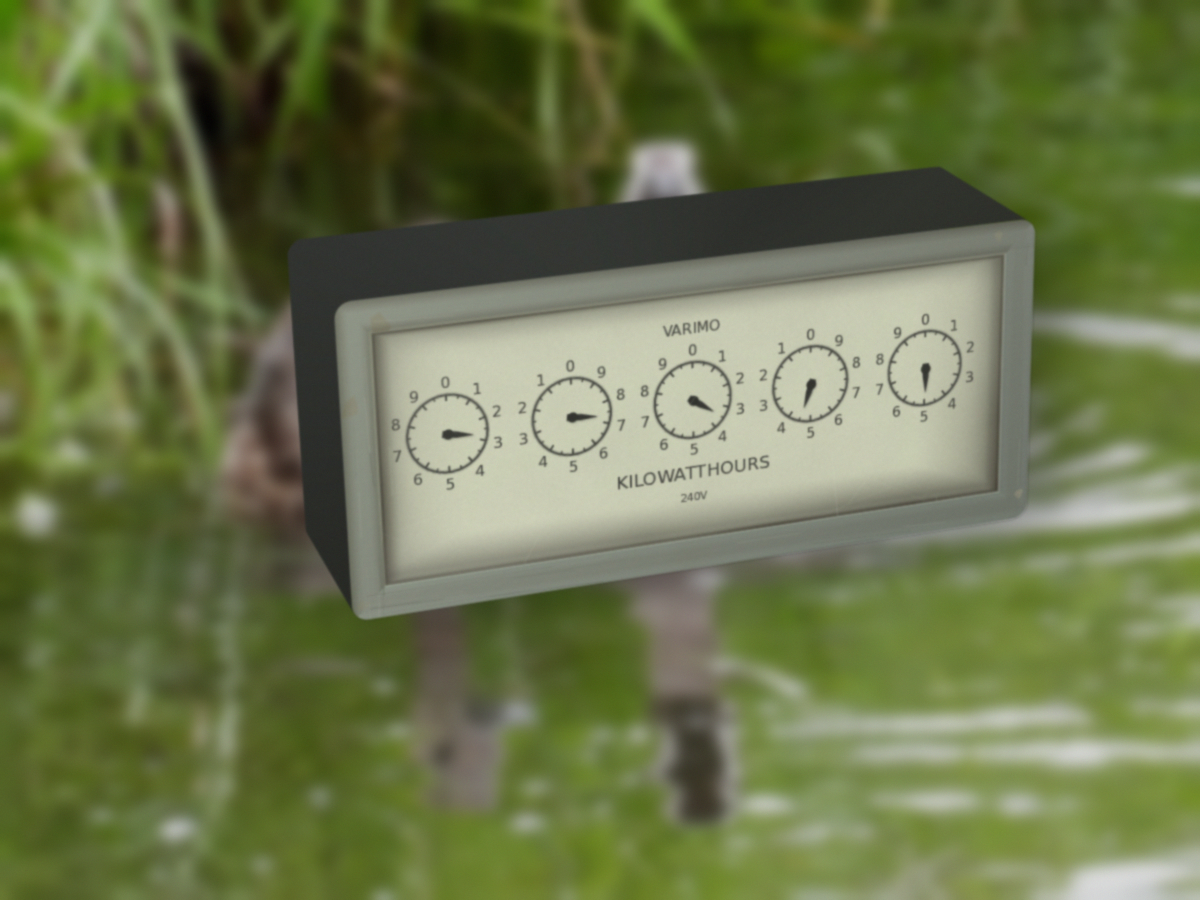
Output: 27345 kWh
